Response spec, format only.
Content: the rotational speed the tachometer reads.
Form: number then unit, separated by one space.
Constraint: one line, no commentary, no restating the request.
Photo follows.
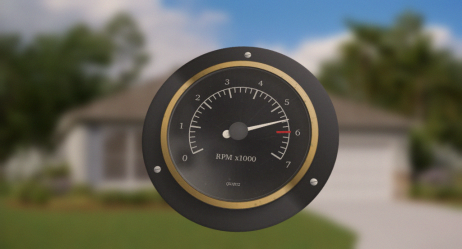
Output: 5600 rpm
